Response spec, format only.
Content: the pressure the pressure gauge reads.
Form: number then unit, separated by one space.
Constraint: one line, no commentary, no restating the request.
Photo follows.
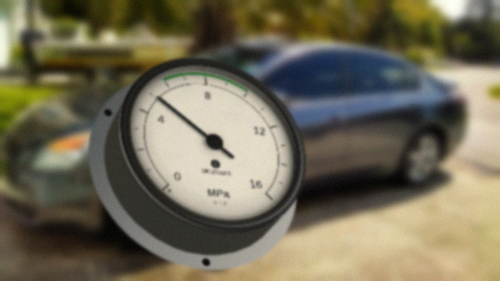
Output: 5 MPa
